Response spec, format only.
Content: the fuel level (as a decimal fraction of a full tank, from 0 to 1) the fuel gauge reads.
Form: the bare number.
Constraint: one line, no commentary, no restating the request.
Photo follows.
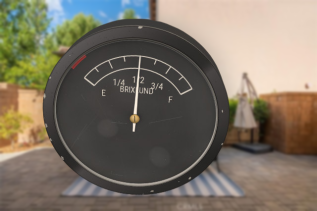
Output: 0.5
